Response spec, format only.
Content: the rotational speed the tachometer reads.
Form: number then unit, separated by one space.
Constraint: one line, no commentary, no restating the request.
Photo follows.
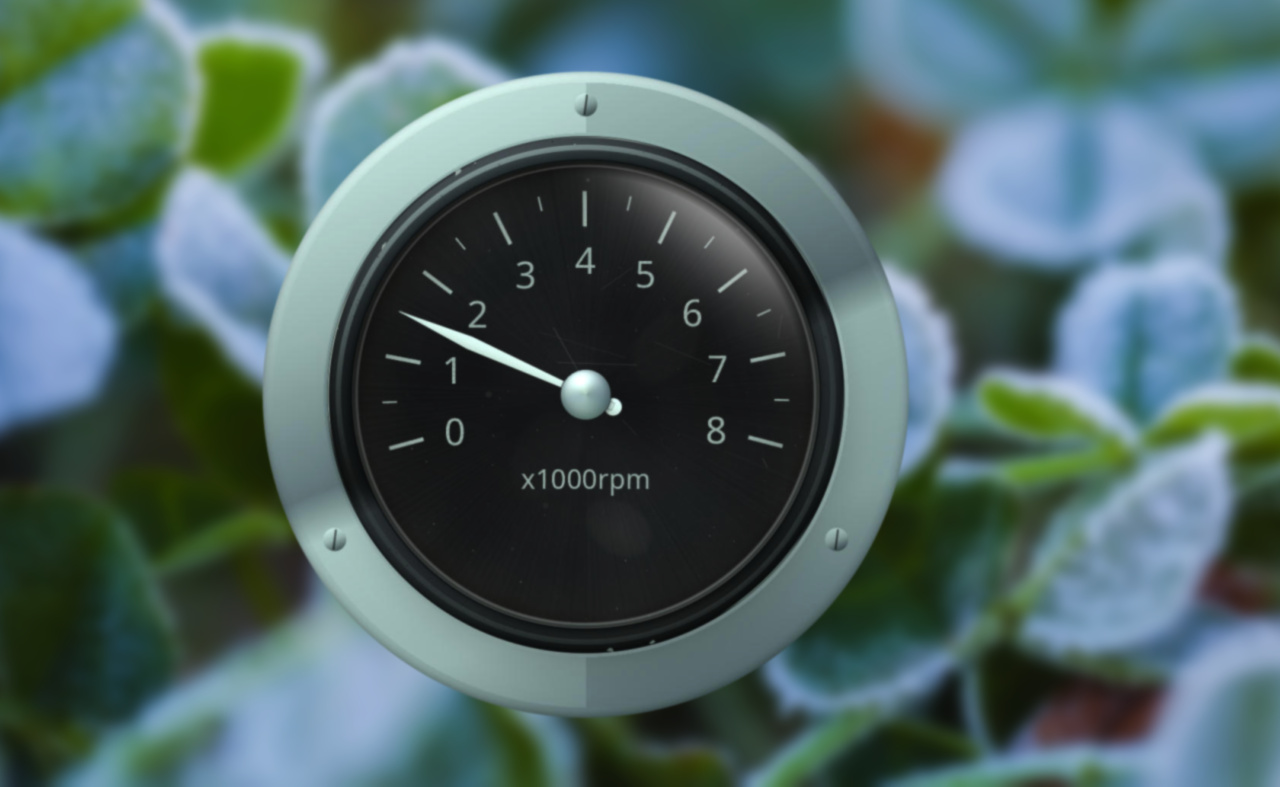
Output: 1500 rpm
